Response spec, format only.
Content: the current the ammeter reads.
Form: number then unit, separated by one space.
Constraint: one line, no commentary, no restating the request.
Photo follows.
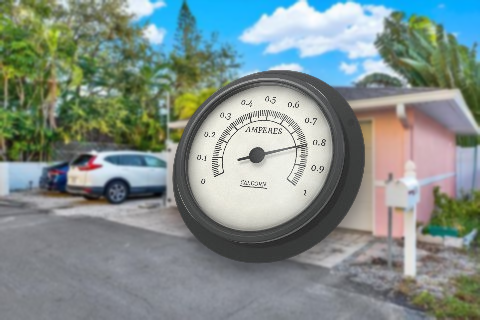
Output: 0.8 A
